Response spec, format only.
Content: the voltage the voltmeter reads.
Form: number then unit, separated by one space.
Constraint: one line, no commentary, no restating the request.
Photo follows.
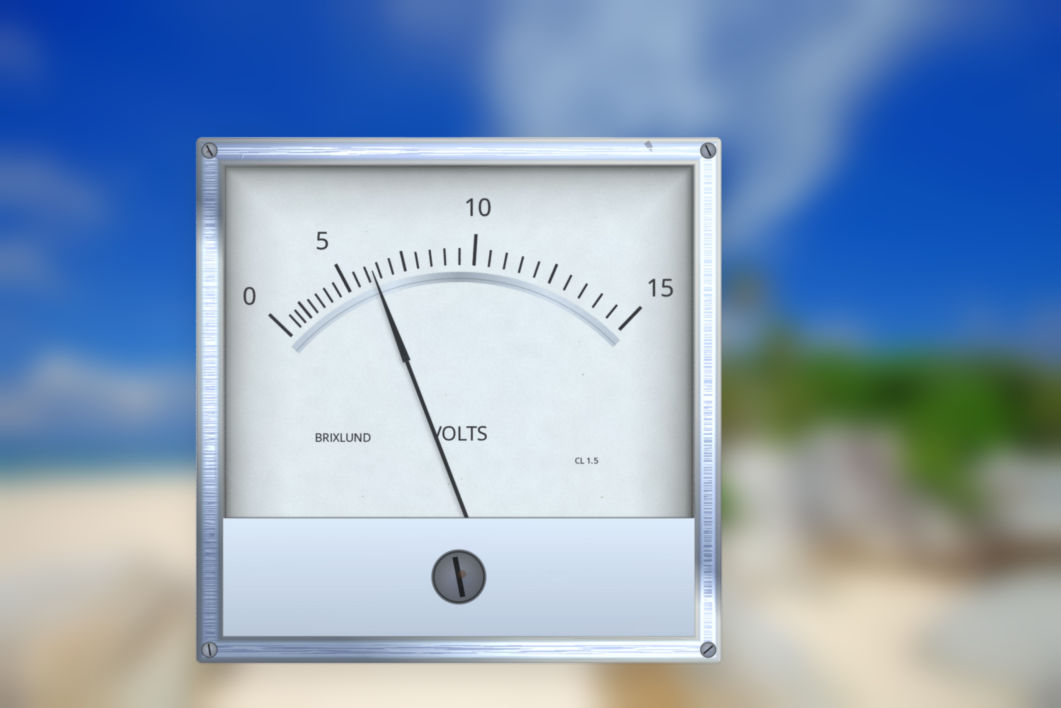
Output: 6.25 V
